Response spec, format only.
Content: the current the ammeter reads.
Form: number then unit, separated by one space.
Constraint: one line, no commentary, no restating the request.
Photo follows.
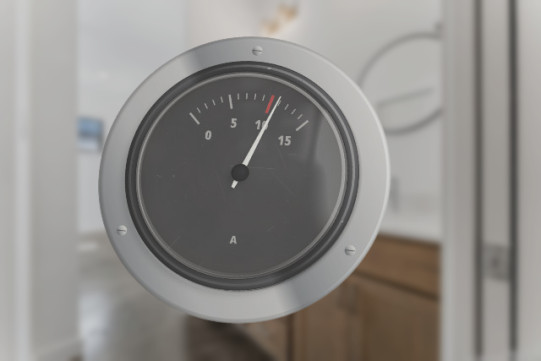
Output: 11 A
